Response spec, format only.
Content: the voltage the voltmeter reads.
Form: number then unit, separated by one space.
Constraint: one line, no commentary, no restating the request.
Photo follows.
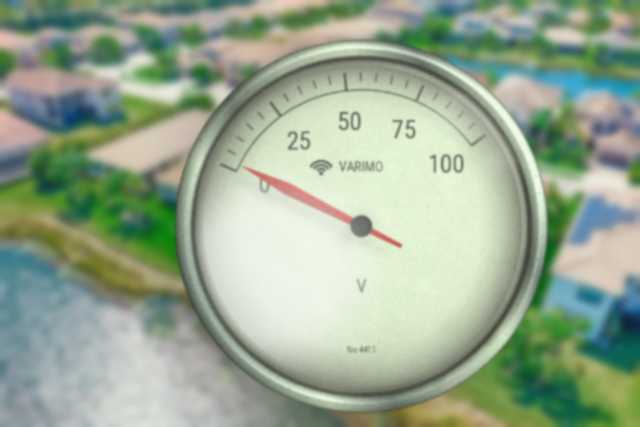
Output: 2.5 V
